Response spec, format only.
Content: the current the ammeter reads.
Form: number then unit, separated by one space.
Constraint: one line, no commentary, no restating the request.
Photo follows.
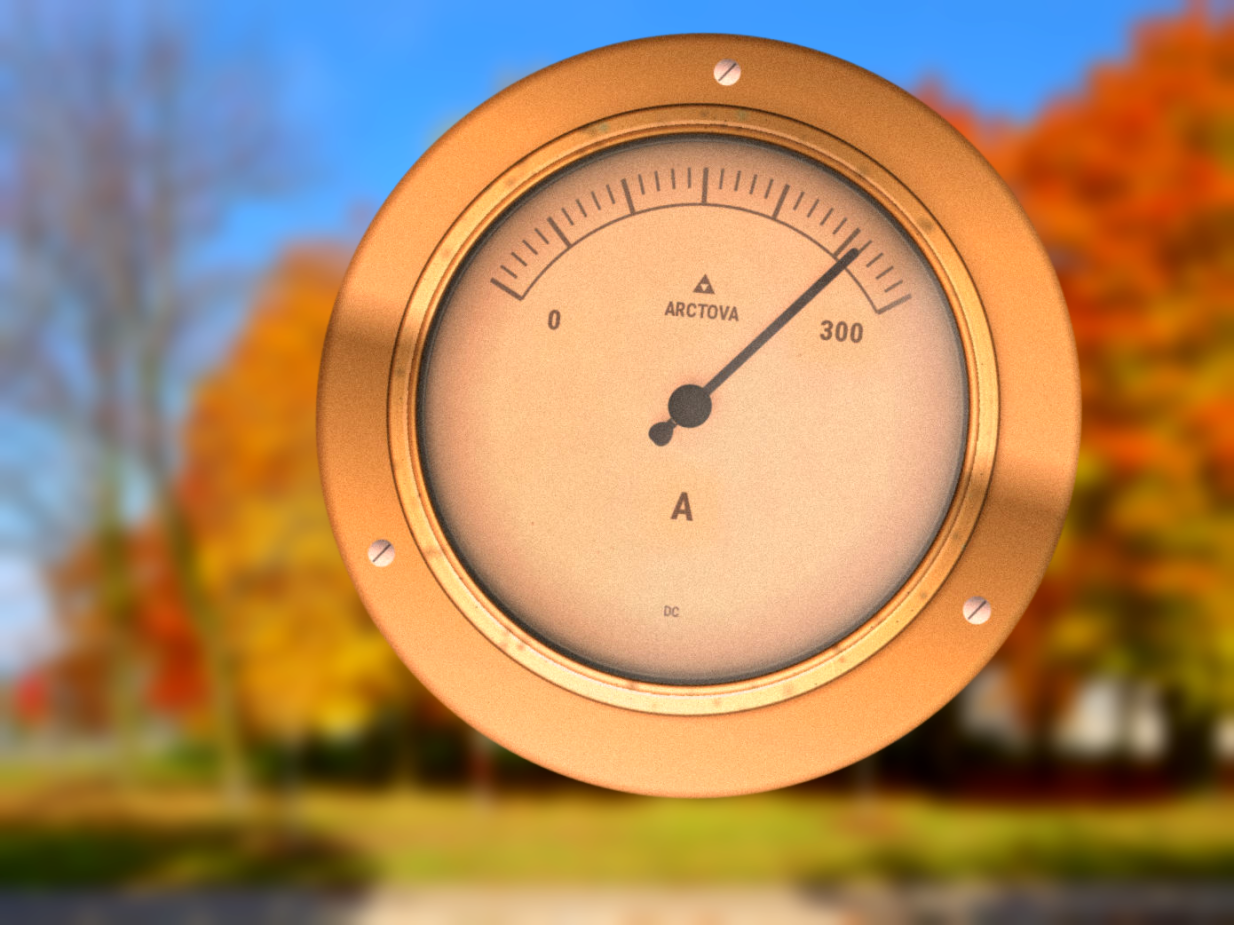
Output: 260 A
